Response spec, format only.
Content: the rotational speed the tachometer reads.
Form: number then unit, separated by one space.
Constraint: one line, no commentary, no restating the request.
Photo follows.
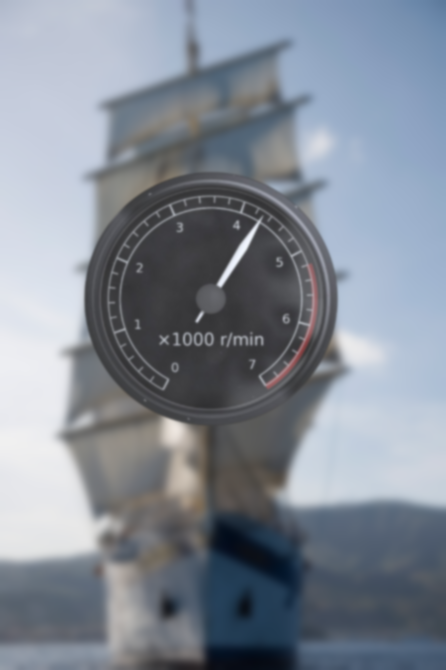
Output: 4300 rpm
